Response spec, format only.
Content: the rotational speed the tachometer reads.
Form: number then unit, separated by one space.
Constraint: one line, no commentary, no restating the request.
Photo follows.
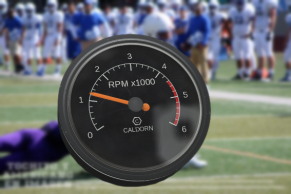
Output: 1200 rpm
